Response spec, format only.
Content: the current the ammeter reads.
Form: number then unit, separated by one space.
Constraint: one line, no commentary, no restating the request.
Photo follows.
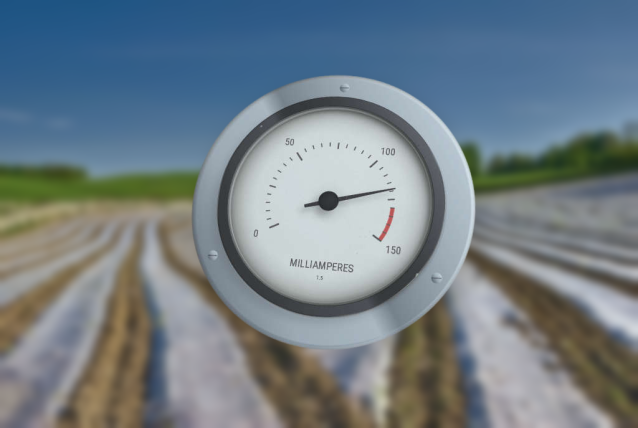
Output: 120 mA
